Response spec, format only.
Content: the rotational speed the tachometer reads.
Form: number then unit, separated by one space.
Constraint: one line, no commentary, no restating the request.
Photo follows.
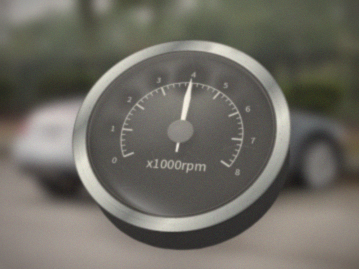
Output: 4000 rpm
